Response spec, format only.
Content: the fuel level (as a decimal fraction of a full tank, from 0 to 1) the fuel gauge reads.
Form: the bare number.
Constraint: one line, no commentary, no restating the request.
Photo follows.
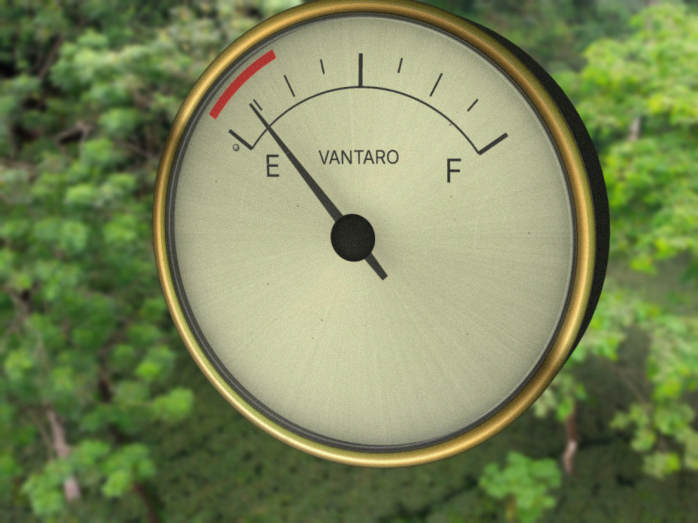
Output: 0.125
